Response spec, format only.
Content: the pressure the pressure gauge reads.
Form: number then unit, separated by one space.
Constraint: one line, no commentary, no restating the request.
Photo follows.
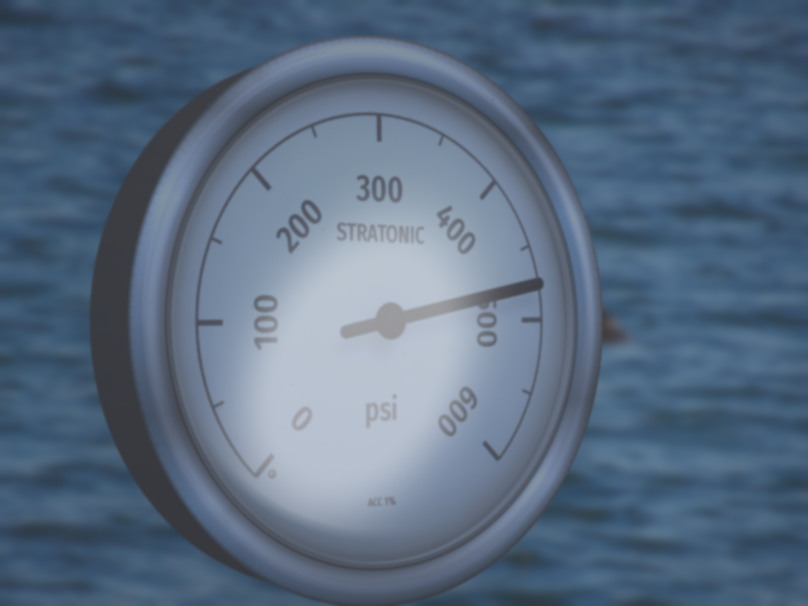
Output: 475 psi
